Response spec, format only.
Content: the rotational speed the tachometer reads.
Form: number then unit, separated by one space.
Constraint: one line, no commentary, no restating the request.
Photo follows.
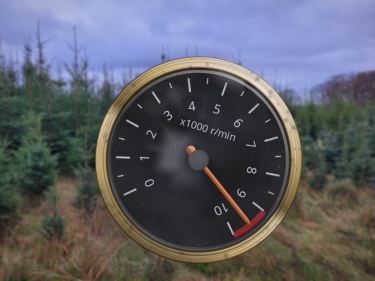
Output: 9500 rpm
